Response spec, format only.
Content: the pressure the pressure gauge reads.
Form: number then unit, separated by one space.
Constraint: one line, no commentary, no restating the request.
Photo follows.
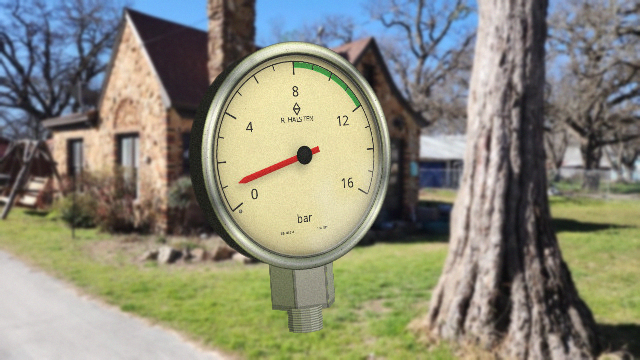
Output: 1 bar
